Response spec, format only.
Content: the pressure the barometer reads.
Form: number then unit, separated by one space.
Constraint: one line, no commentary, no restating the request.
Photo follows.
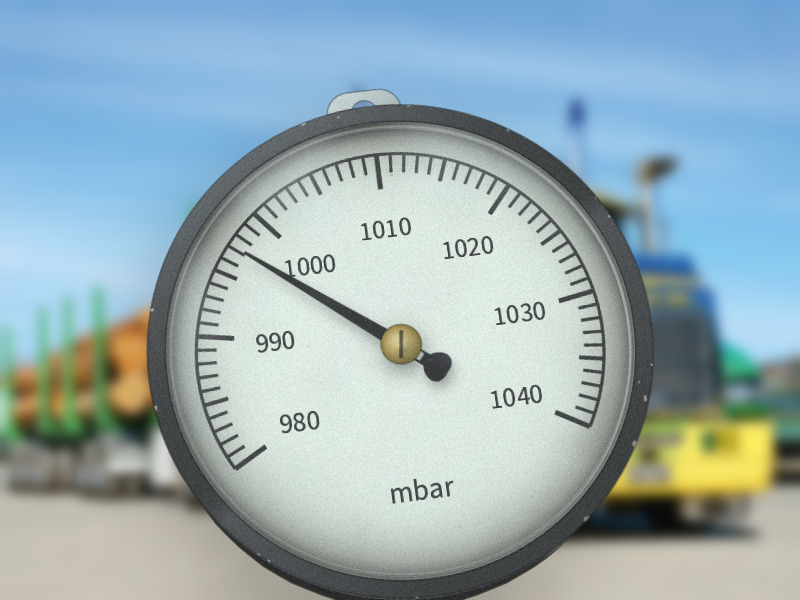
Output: 997 mbar
